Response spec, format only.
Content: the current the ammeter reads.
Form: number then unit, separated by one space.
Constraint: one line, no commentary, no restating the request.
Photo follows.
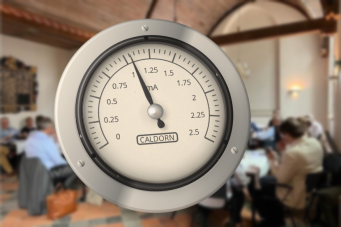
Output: 1.05 mA
